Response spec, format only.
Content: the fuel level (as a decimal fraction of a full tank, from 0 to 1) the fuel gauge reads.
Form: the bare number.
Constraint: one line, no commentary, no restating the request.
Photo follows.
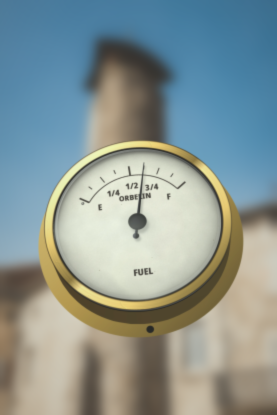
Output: 0.625
